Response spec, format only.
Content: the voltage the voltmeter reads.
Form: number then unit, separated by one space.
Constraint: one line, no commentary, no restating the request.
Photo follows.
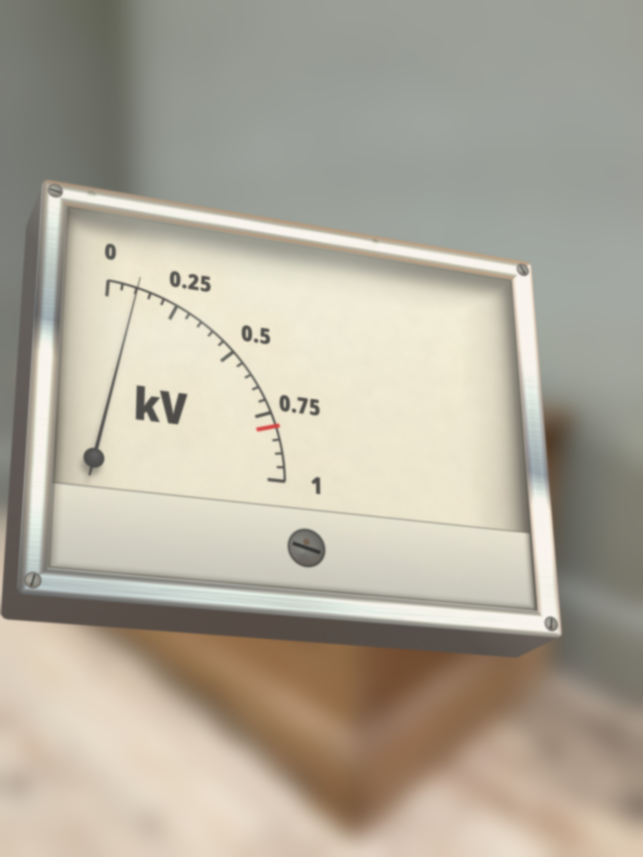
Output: 0.1 kV
